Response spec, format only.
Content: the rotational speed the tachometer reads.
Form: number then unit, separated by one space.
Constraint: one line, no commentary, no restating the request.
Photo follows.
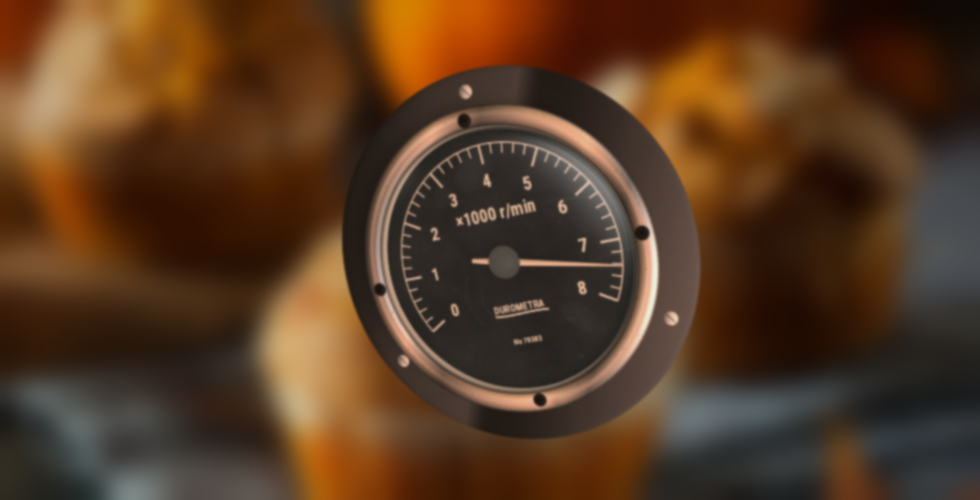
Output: 7400 rpm
